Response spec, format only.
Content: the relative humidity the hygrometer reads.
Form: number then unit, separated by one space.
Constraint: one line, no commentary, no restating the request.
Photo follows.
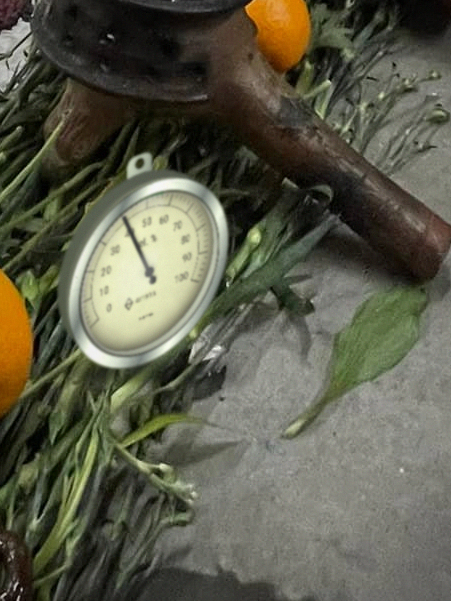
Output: 40 %
